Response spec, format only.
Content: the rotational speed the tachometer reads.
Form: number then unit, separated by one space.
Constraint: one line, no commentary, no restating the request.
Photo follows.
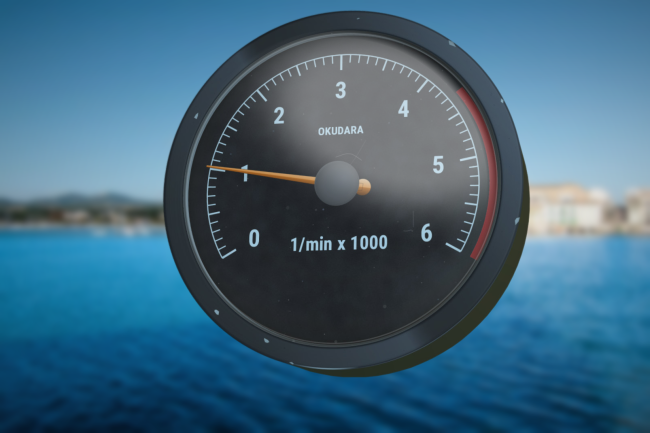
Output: 1000 rpm
